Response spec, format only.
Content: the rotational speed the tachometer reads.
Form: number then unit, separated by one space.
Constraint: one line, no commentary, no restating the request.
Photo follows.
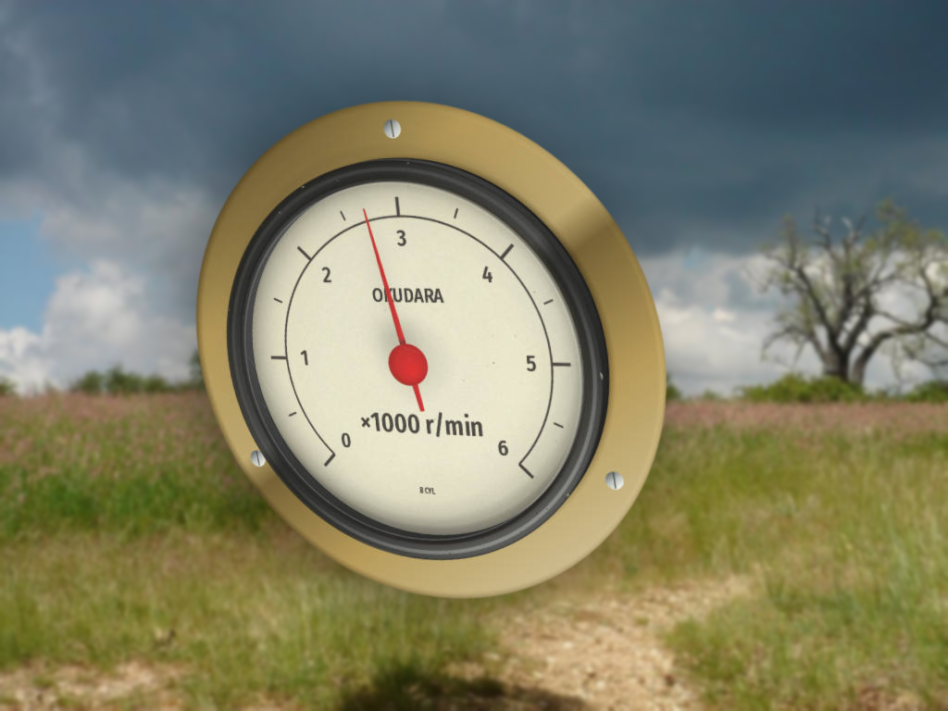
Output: 2750 rpm
